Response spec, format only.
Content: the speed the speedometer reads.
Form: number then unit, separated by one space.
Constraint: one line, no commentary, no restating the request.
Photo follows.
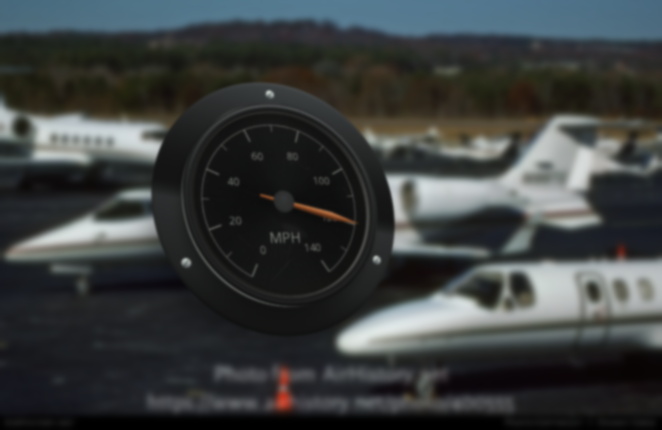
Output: 120 mph
